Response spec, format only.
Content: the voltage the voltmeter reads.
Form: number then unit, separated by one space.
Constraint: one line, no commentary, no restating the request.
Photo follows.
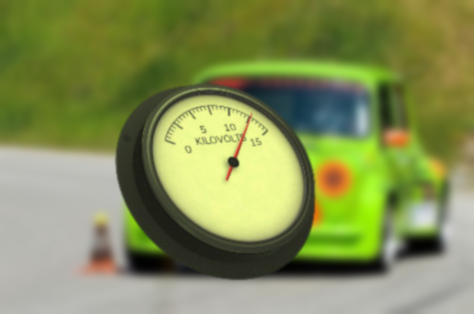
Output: 12.5 kV
